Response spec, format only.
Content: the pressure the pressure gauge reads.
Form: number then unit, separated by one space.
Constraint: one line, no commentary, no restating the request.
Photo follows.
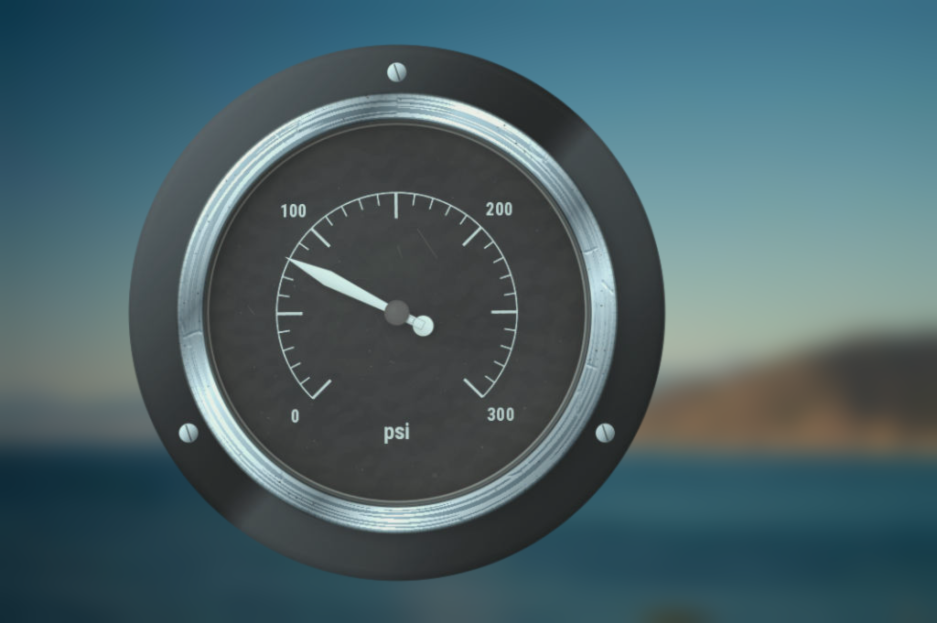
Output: 80 psi
